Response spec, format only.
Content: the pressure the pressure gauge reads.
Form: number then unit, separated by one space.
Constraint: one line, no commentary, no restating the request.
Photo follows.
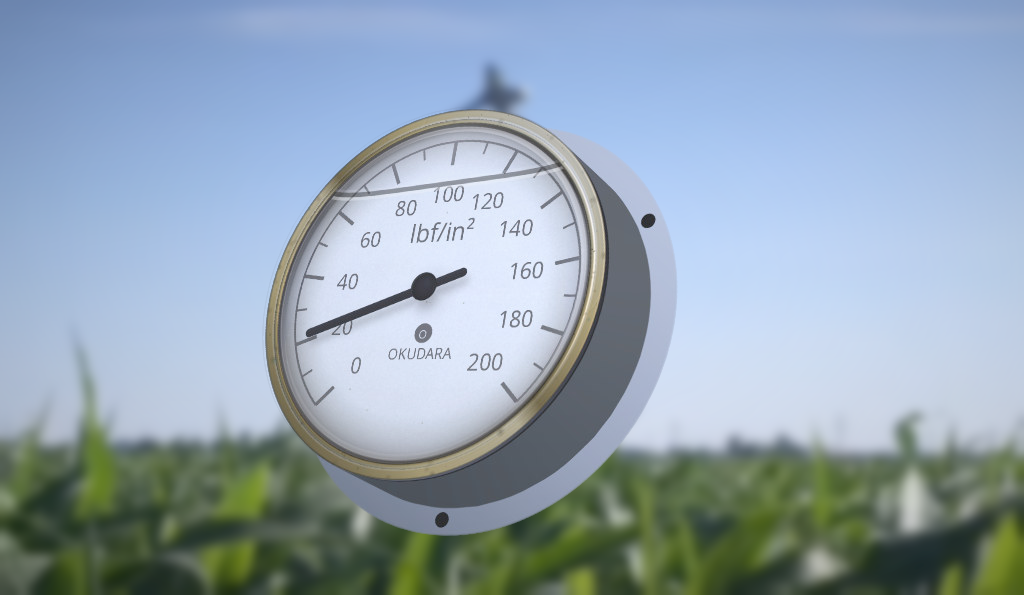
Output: 20 psi
